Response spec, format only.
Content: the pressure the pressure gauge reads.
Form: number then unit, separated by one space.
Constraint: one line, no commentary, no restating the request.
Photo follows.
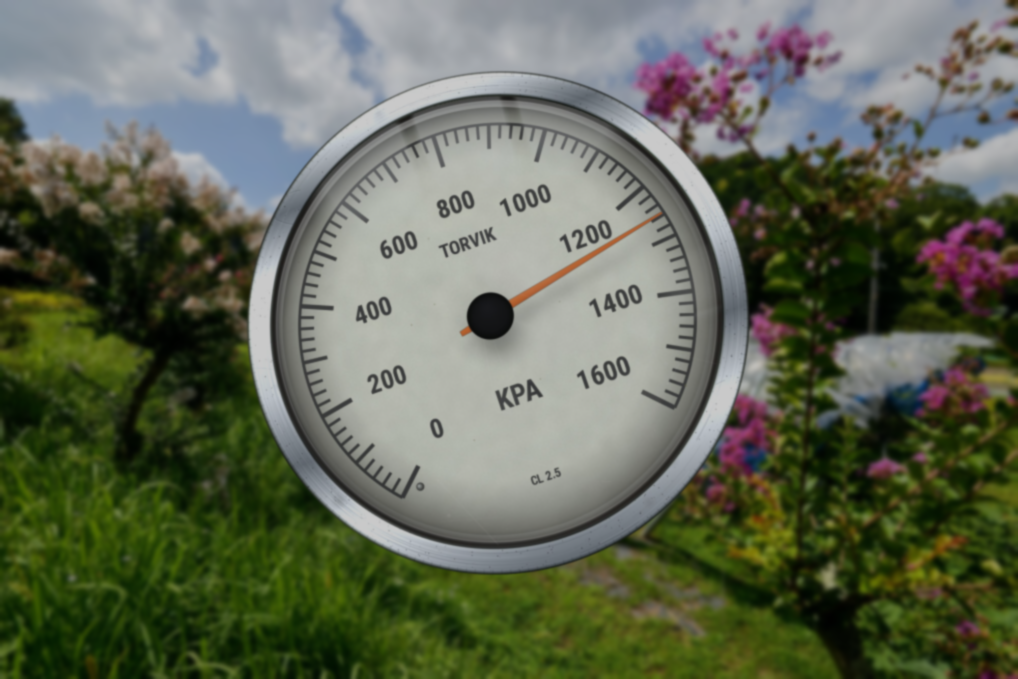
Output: 1260 kPa
